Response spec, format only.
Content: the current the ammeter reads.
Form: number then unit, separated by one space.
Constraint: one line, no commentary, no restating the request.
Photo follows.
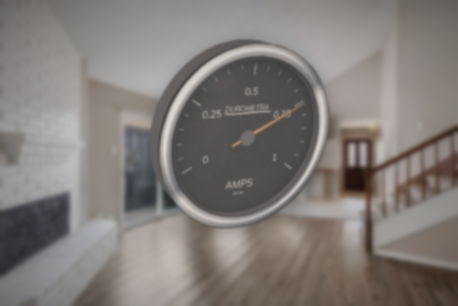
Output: 0.75 A
